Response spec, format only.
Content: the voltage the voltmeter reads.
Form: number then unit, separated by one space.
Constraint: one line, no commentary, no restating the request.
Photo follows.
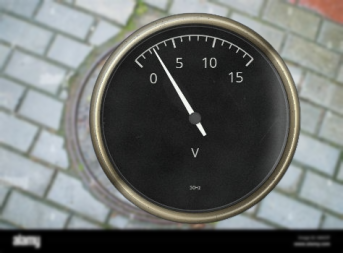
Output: 2.5 V
